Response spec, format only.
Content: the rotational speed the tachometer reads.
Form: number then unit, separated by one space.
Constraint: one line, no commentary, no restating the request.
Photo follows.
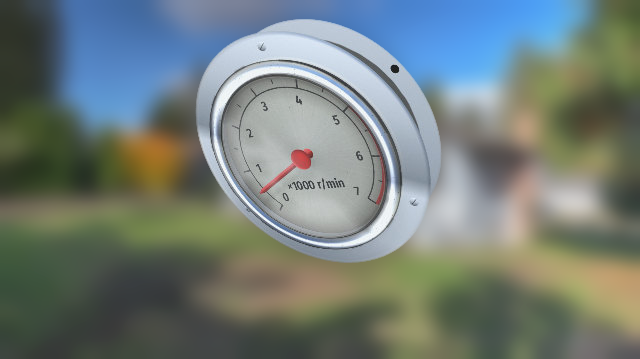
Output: 500 rpm
